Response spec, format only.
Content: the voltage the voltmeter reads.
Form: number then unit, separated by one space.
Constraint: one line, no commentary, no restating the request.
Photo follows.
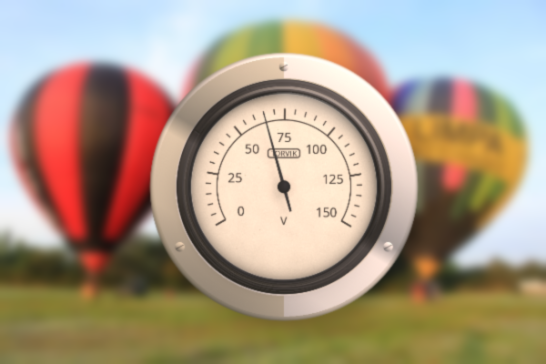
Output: 65 V
